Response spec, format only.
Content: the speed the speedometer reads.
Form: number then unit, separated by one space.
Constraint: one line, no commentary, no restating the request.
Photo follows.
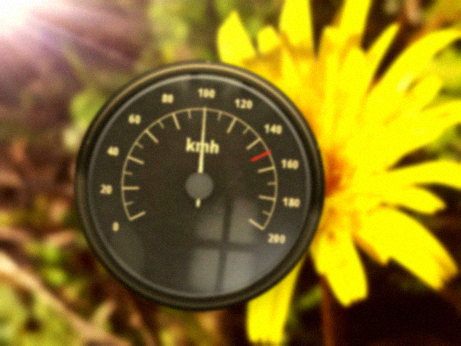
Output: 100 km/h
